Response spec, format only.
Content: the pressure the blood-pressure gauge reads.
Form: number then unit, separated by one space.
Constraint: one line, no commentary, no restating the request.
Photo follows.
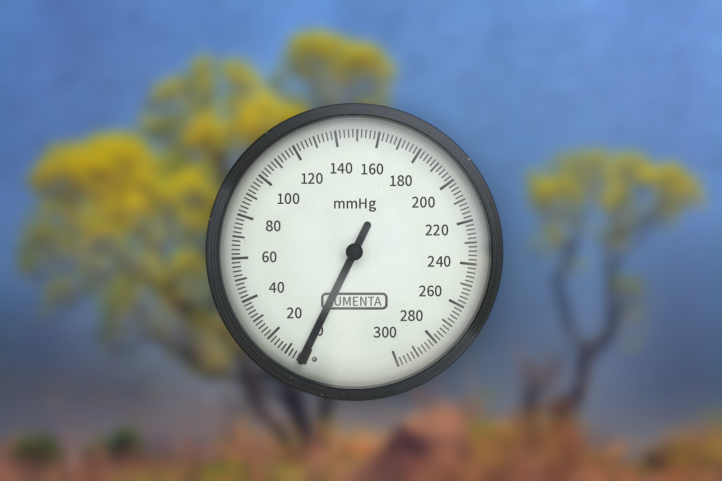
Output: 2 mmHg
